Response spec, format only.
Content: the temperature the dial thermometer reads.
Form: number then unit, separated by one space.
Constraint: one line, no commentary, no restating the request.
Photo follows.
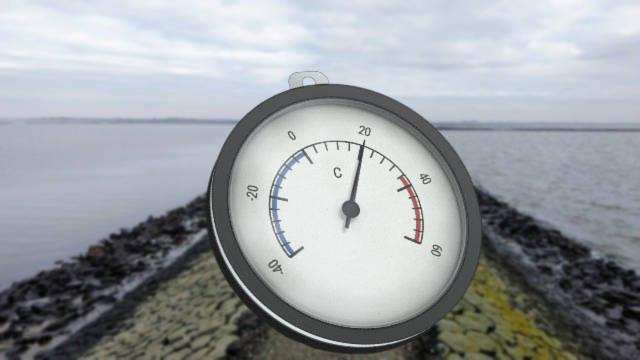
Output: 20 °C
